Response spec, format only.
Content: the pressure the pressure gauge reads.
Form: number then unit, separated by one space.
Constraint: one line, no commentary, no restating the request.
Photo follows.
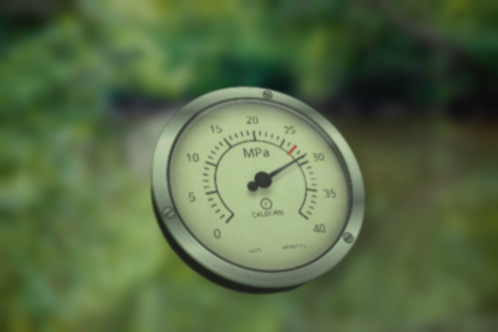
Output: 29 MPa
